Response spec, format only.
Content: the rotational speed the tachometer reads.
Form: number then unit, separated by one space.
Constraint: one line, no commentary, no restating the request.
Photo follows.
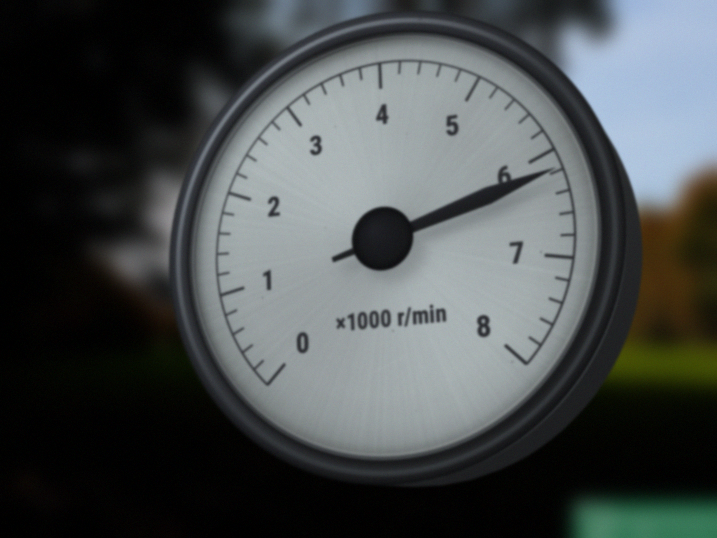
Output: 6200 rpm
